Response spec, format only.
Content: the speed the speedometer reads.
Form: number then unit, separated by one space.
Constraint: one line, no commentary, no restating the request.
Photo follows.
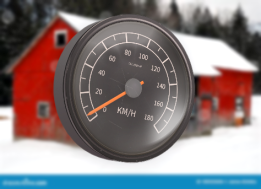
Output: 5 km/h
